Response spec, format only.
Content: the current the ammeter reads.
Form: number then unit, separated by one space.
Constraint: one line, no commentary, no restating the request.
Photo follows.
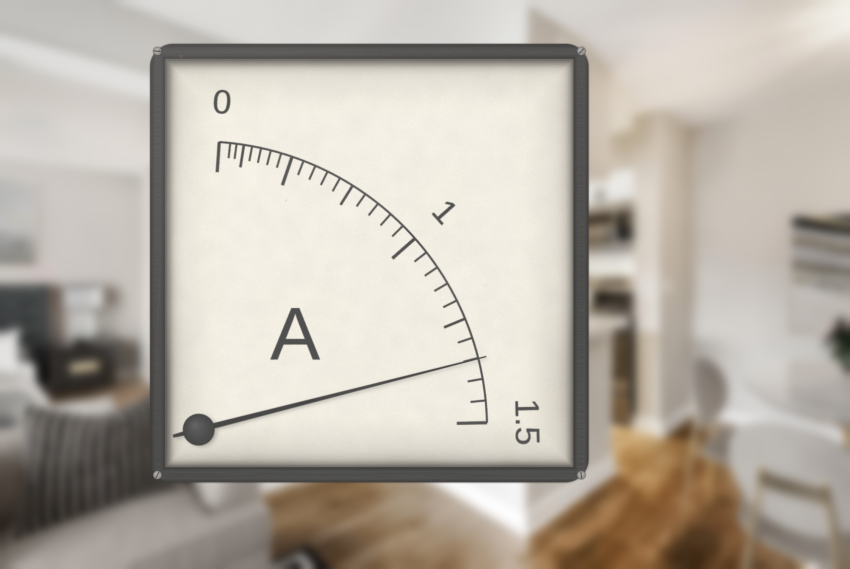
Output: 1.35 A
